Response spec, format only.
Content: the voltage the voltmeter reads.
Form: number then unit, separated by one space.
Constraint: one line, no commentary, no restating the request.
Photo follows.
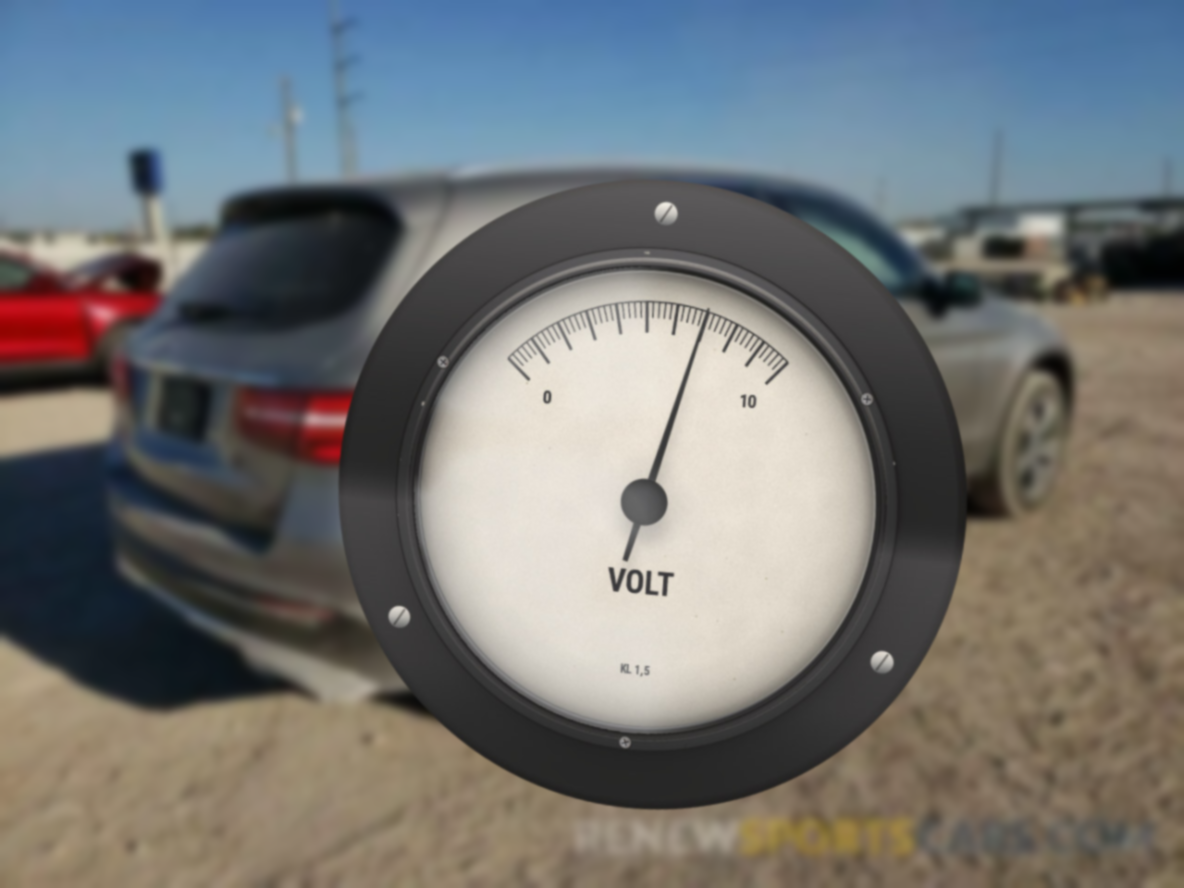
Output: 7 V
